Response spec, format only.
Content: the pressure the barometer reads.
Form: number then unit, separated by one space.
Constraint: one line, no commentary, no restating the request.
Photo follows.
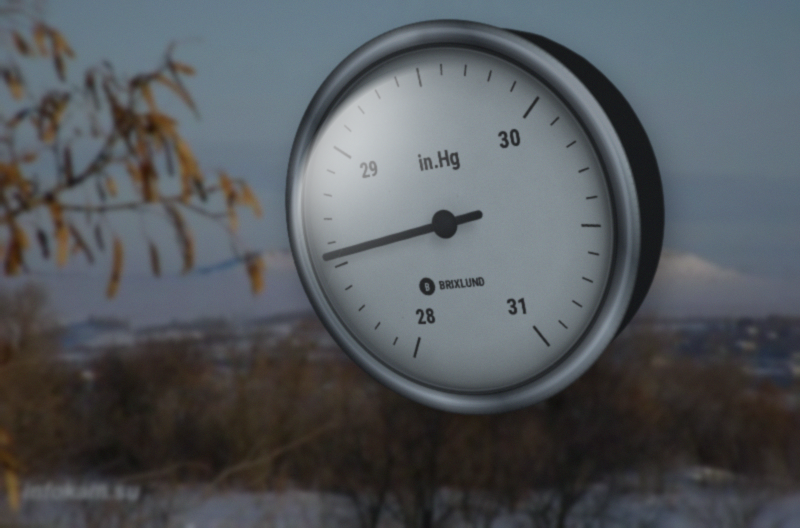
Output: 28.55 inHg
